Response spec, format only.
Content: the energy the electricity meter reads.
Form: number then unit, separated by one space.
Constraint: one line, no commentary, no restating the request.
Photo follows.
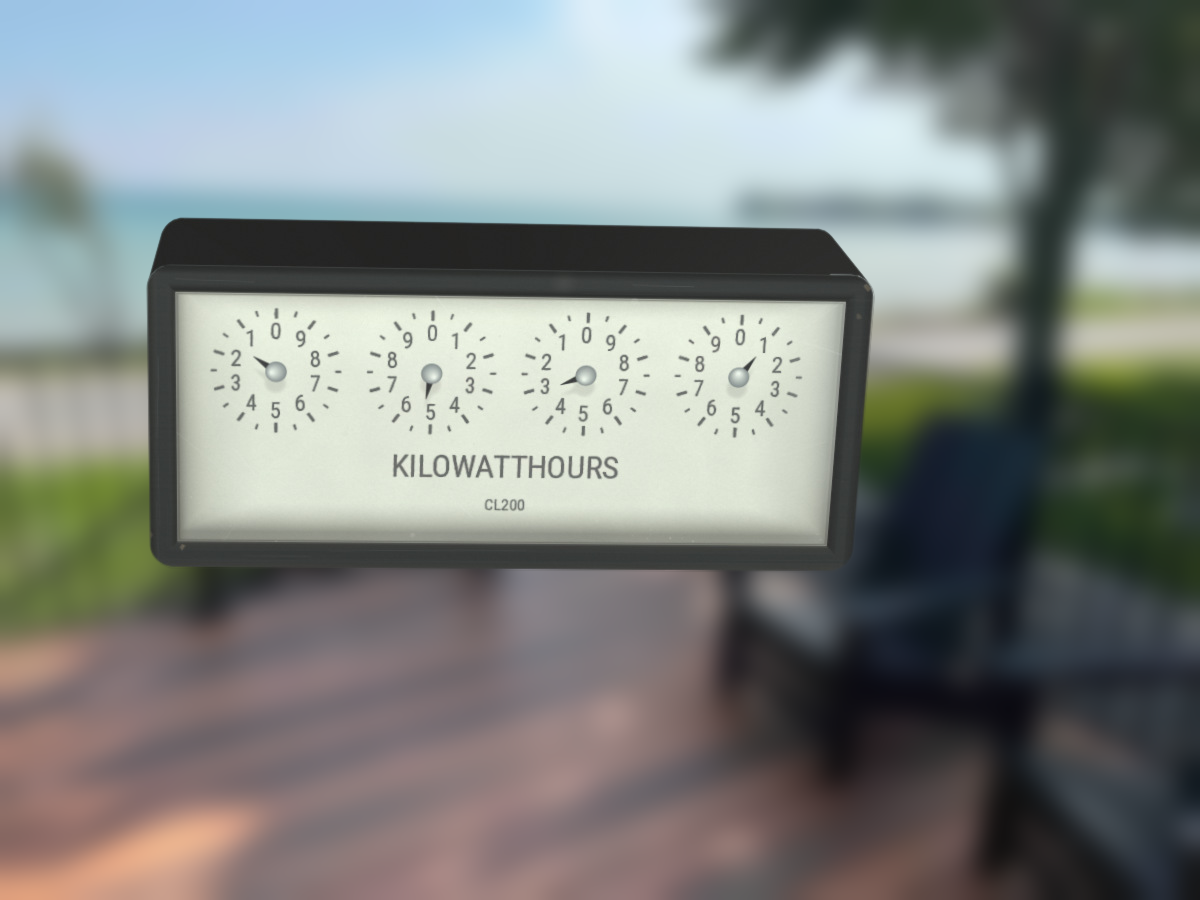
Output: 1531 kWh
